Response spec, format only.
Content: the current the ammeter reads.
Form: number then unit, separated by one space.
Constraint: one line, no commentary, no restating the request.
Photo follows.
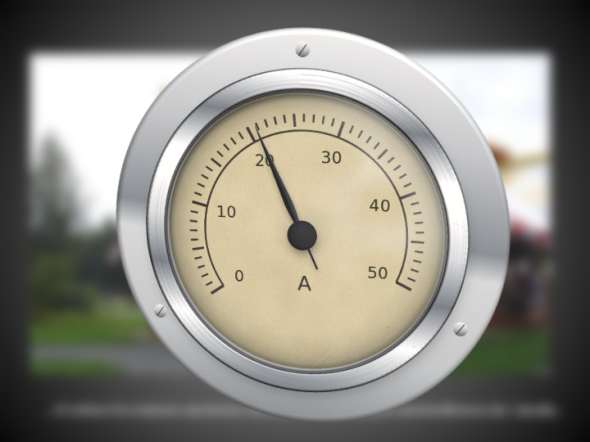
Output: 21 A
